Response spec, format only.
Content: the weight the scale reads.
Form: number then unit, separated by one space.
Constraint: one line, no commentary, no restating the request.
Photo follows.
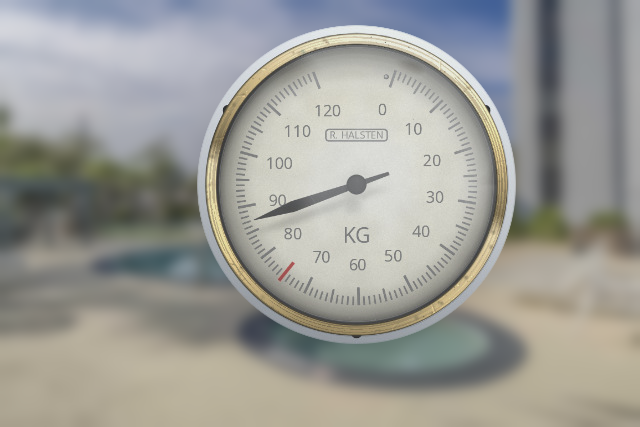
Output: 87 kg
